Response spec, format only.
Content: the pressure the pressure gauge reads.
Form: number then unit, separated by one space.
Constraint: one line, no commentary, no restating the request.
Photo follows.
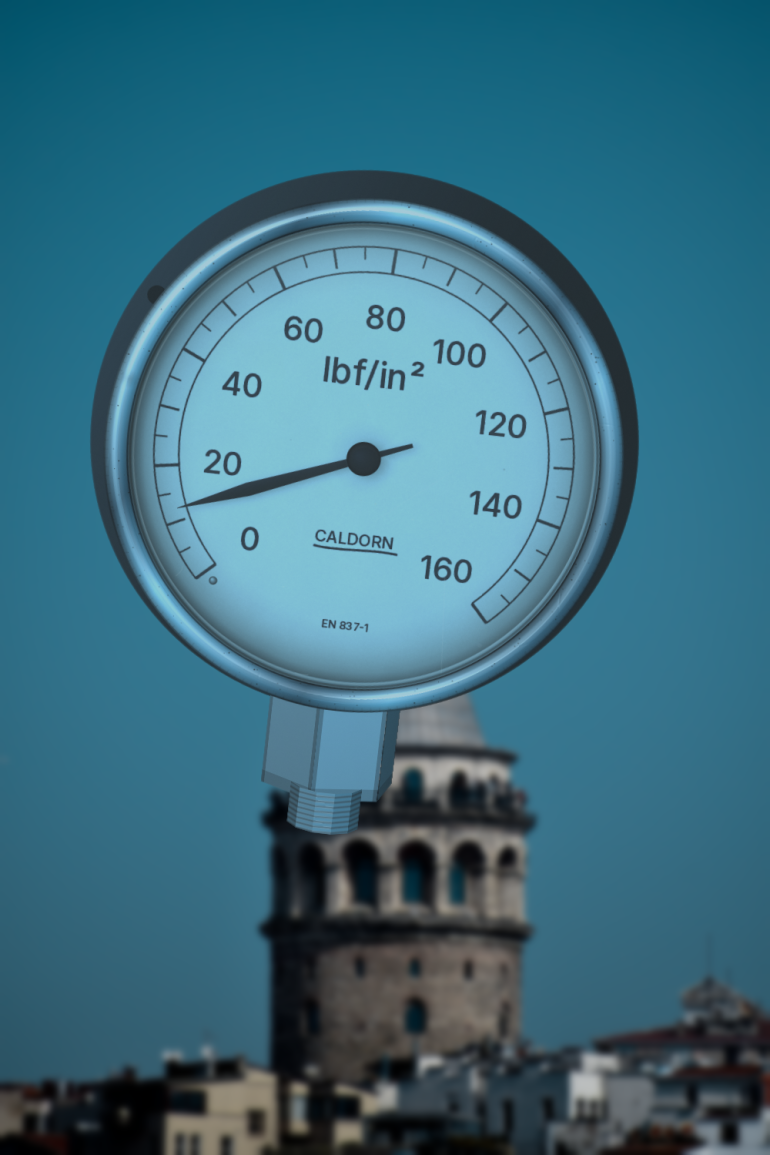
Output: 12.5 psi
